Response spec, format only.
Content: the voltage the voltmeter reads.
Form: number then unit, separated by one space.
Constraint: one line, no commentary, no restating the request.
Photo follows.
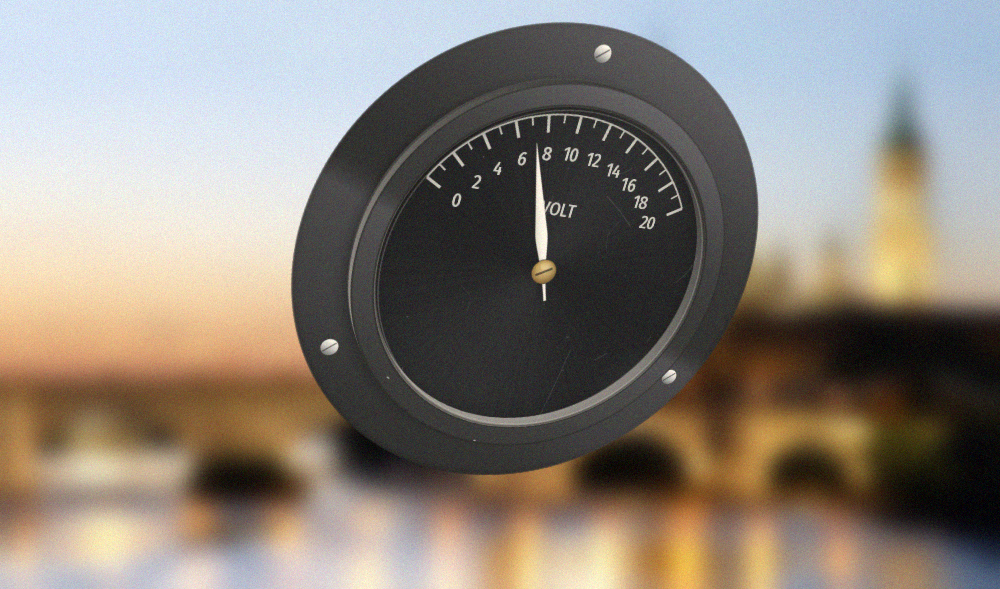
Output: 7 V
